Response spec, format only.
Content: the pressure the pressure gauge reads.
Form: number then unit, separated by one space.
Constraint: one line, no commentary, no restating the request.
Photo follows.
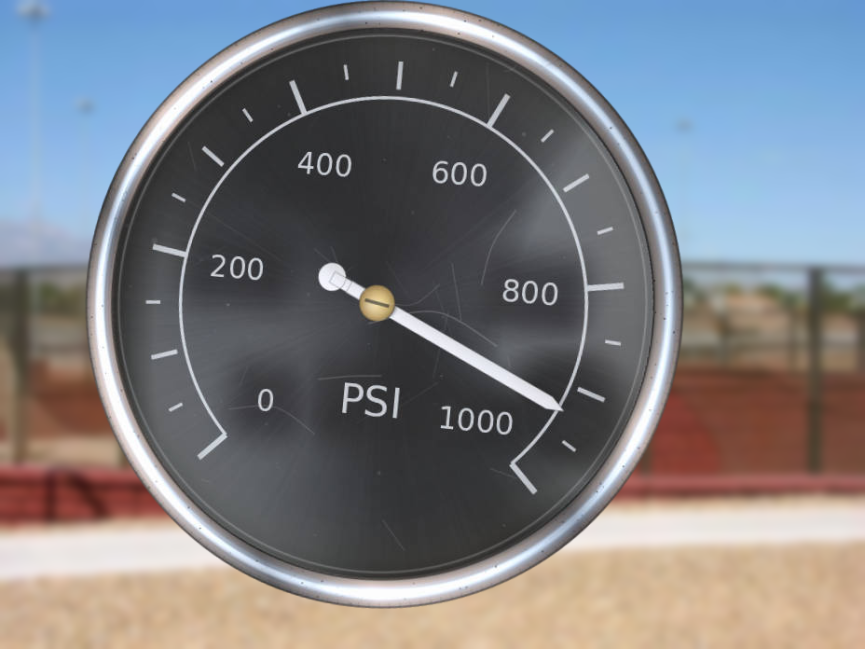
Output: 925 psi
